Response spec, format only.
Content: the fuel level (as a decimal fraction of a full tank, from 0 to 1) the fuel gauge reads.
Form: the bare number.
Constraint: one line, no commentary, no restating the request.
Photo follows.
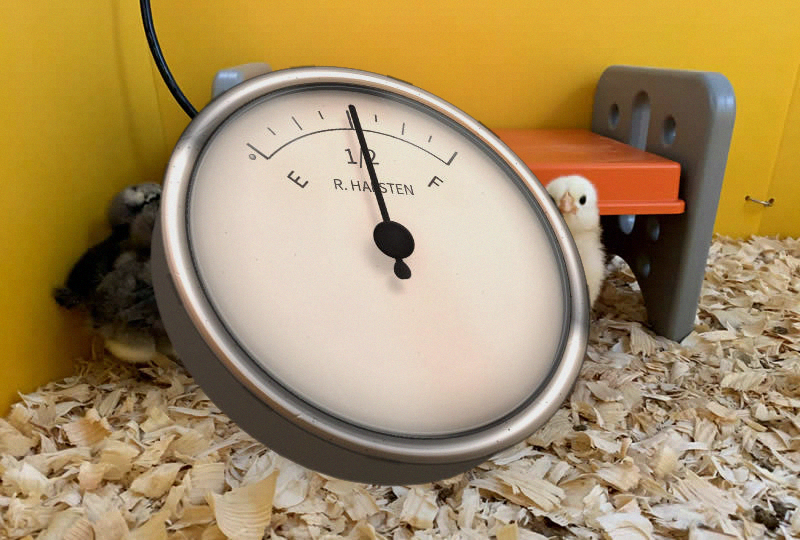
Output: 0.5
